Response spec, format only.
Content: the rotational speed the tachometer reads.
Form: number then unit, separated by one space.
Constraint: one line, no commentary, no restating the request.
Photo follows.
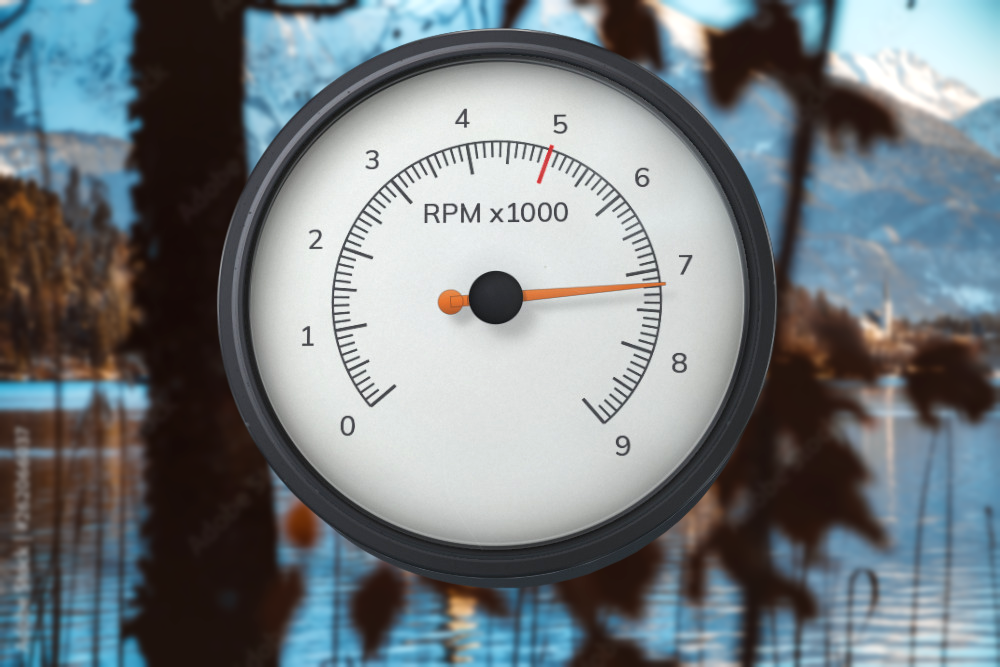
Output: 7200 rpm
